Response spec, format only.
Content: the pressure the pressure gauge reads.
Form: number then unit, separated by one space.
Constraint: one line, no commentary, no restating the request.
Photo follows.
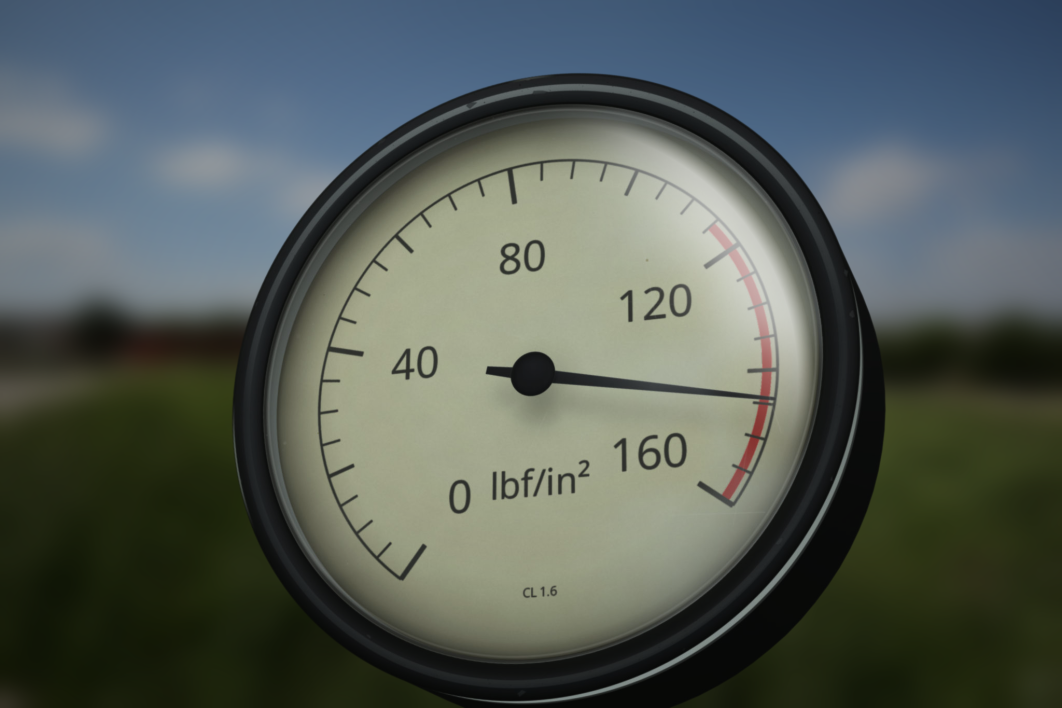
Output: 145 psi
